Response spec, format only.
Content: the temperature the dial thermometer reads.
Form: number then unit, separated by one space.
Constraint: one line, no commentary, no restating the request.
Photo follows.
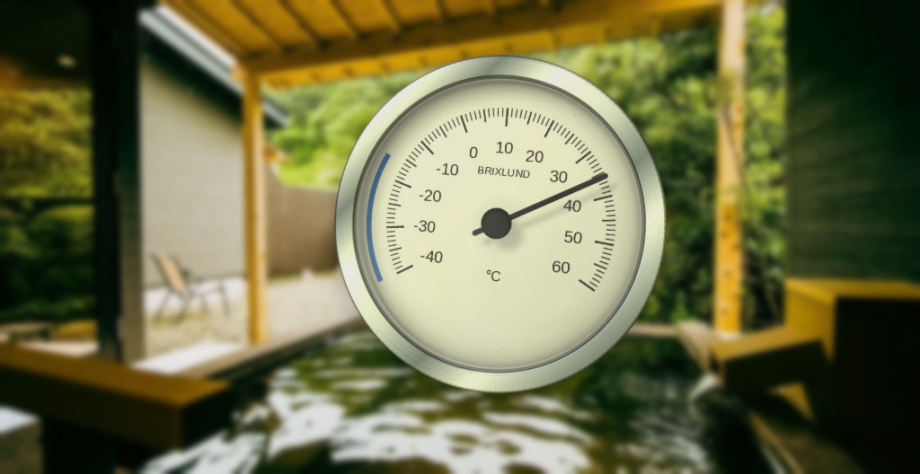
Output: 36 °C
